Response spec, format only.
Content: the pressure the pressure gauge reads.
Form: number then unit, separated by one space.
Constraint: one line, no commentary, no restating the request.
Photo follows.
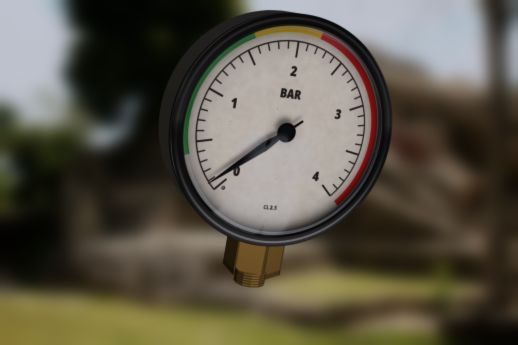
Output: 0.1 bar
